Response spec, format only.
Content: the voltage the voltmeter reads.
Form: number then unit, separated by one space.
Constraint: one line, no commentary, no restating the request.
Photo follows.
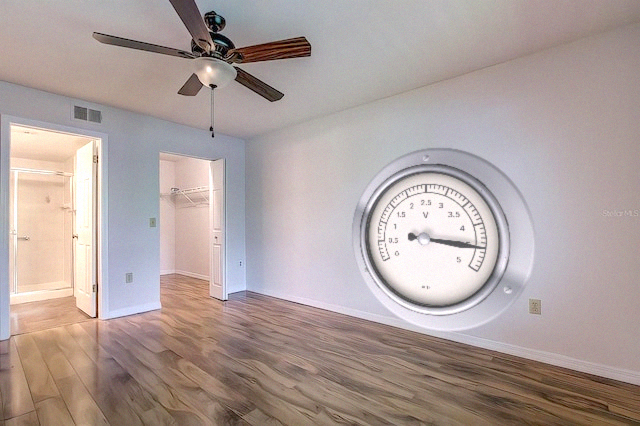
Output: 4.5 V
